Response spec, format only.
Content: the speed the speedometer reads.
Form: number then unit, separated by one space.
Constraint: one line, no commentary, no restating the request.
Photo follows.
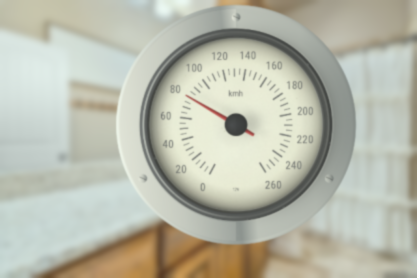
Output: 80 km/h
